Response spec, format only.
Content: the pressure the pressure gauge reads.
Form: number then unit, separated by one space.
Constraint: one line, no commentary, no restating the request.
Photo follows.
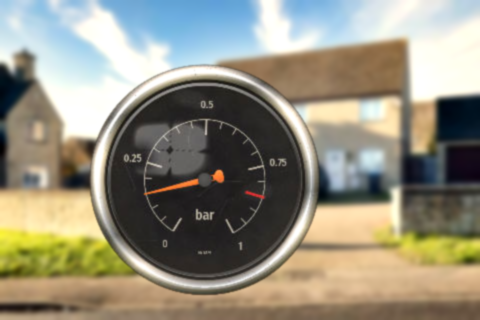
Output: 0.15 bar
